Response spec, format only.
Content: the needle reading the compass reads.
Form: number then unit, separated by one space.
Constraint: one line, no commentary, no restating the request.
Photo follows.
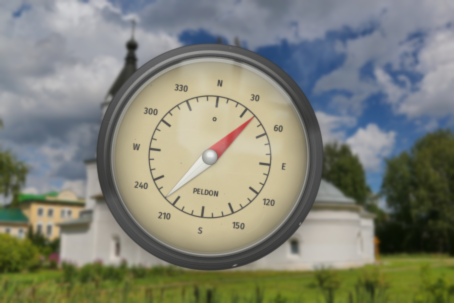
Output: 40 °
